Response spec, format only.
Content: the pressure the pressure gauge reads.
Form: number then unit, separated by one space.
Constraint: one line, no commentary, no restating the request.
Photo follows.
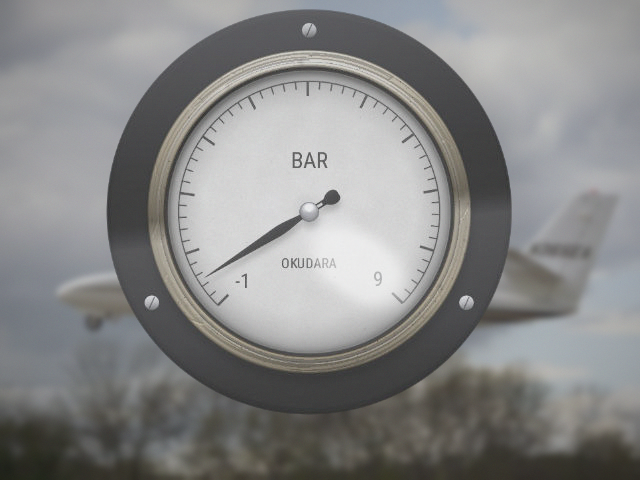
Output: -0.5 bar
